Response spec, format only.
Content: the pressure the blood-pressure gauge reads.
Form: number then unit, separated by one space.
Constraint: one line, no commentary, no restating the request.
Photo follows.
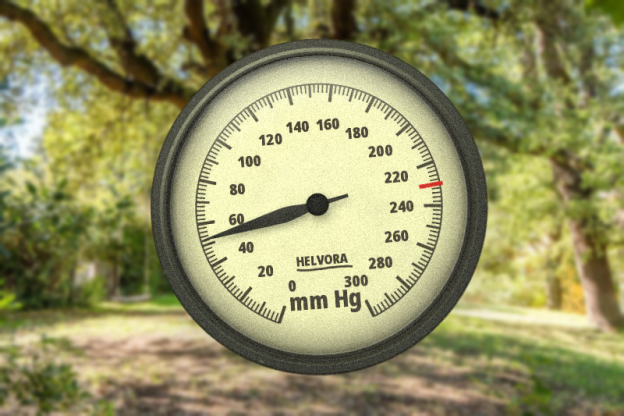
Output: 52 mmHg
